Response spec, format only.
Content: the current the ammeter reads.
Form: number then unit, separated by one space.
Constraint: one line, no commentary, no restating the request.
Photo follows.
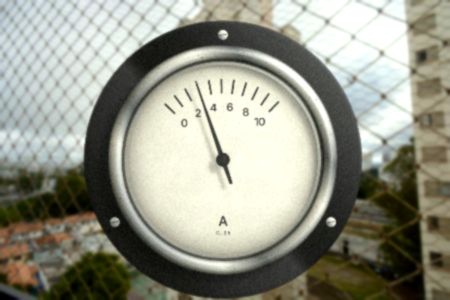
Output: 3 A
